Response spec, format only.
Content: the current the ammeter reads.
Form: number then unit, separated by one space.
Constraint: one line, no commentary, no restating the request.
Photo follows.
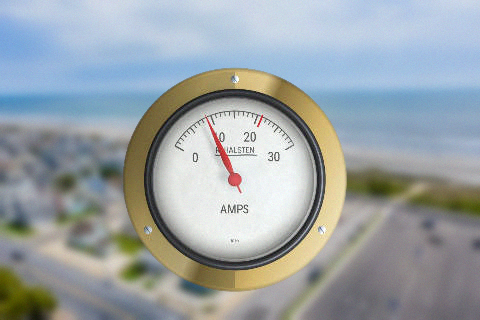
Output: 9 A
